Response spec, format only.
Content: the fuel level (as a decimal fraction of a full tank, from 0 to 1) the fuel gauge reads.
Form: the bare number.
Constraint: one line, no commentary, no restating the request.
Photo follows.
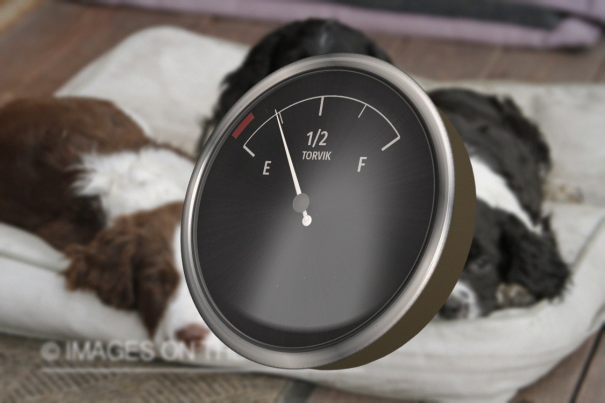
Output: 0.25
